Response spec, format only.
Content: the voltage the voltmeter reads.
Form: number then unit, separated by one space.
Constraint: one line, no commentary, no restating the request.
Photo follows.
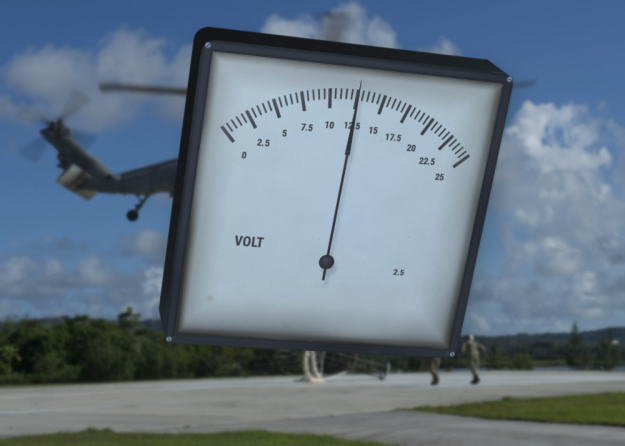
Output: 12.5 V
